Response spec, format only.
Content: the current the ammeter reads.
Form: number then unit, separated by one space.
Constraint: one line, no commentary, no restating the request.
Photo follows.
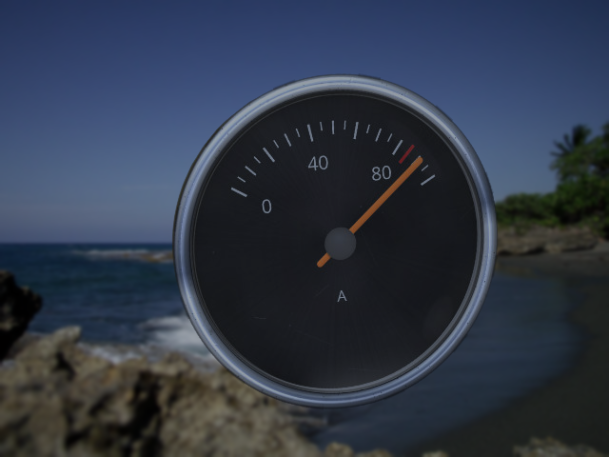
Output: 90 A
